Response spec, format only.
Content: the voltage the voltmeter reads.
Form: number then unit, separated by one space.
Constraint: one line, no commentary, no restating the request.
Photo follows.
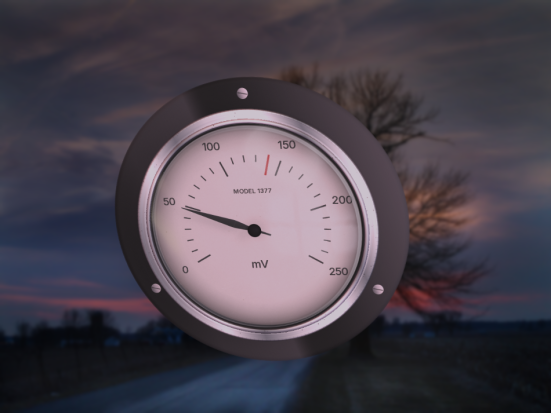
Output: 50 mV
